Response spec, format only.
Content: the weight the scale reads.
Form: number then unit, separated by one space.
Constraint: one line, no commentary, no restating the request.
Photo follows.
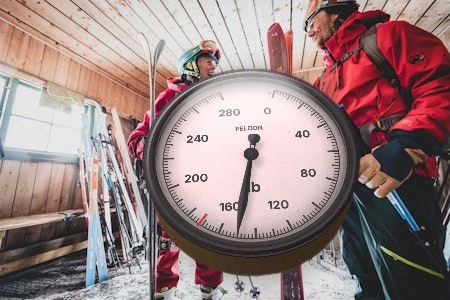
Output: 150 lb
